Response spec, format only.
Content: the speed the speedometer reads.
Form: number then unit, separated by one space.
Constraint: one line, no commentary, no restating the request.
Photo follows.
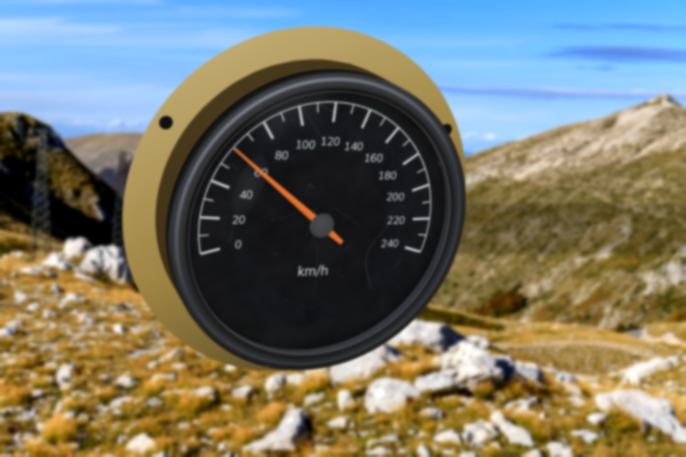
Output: 60 km/h
